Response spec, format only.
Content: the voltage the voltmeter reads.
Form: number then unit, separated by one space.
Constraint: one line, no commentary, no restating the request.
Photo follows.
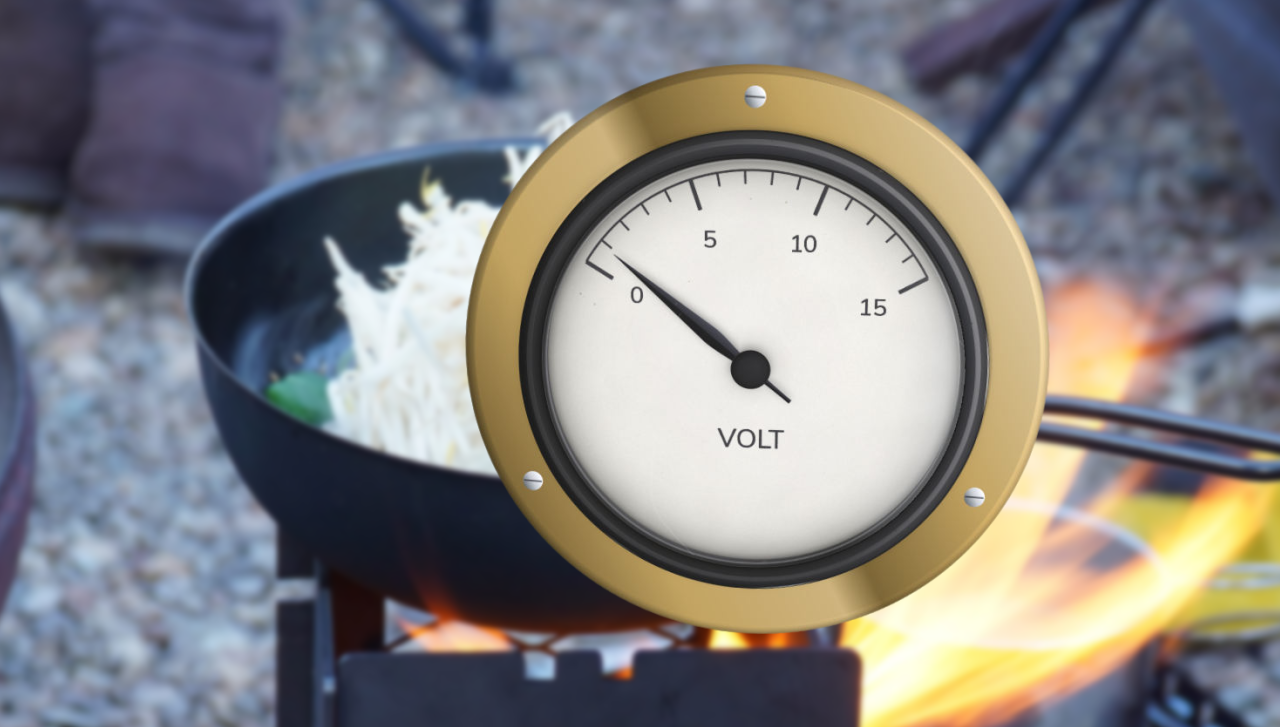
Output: 1 V
